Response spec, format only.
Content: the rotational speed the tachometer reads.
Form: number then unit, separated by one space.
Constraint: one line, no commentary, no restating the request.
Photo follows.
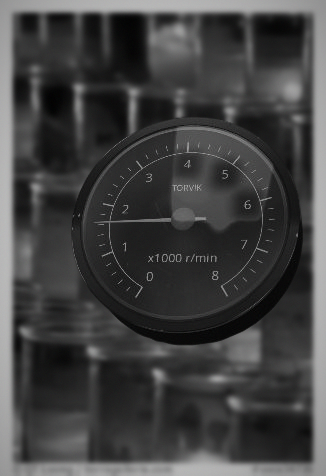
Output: 1600 rpm
